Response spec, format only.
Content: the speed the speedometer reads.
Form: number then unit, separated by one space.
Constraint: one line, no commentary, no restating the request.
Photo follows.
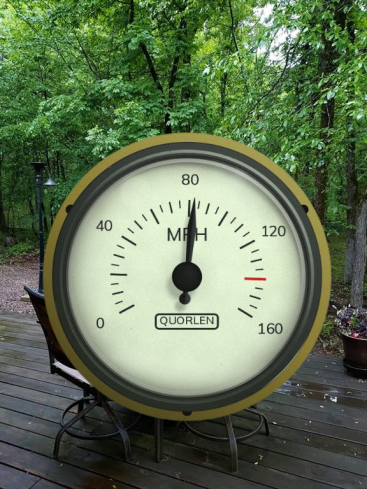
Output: 82.5 mph
